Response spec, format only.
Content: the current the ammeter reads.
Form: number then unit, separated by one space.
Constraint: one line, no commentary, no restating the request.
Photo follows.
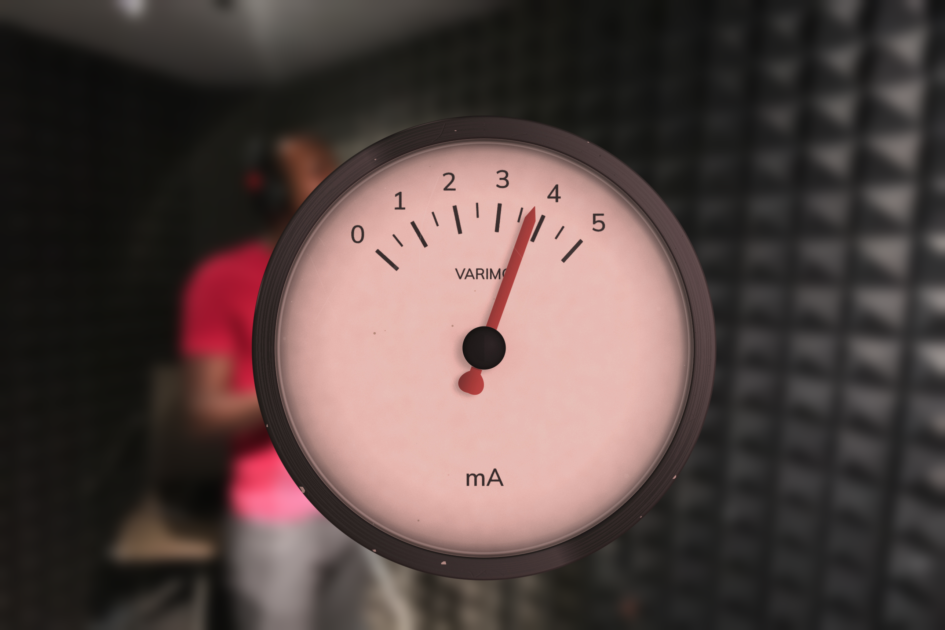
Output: 3.75 mA
